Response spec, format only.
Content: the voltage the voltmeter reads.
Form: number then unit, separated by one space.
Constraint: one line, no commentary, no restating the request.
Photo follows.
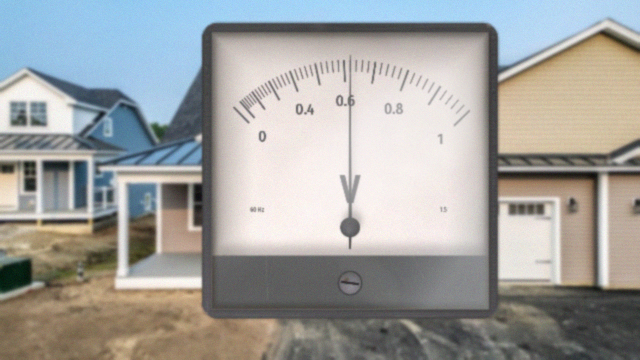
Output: 0.62 V
